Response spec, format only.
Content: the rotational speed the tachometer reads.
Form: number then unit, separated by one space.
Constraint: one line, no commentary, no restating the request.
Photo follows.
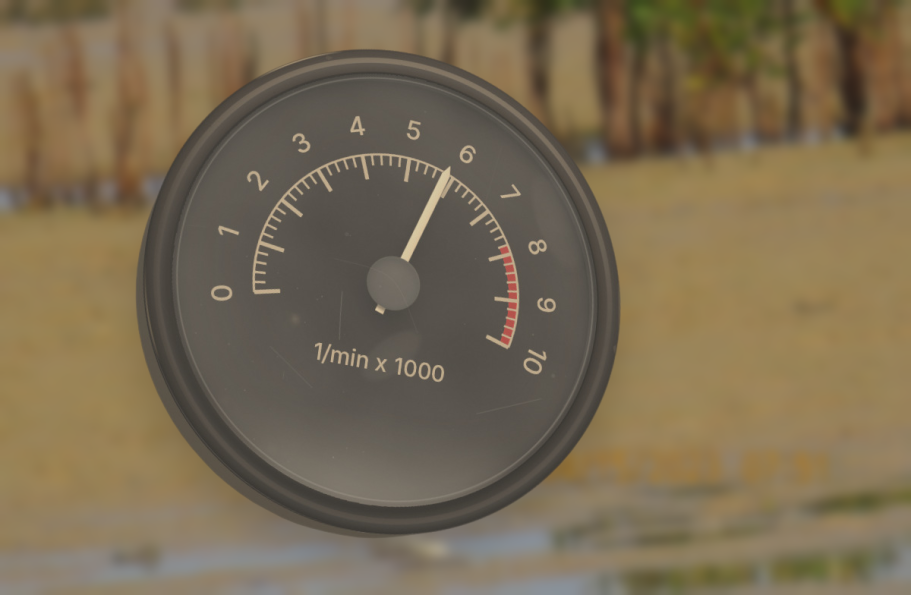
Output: 5800 rpm
